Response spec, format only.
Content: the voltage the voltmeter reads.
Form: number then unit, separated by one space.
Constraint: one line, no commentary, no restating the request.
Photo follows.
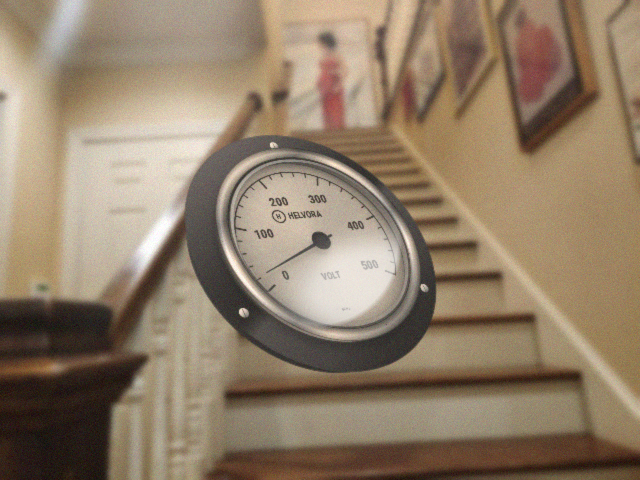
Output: 20 V
